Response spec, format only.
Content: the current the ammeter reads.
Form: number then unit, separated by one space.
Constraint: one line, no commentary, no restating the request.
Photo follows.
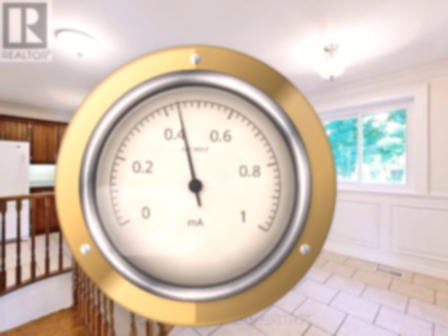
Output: 0.44 mA
